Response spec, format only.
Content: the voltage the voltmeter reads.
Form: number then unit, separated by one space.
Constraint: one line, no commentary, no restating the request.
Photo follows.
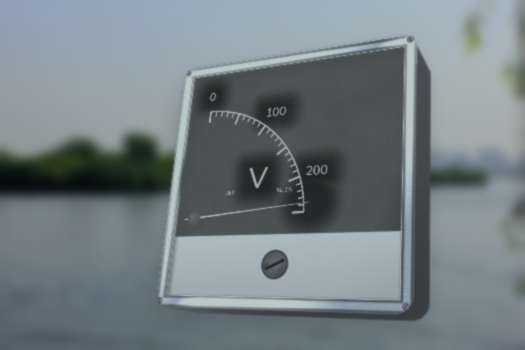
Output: 240 V
